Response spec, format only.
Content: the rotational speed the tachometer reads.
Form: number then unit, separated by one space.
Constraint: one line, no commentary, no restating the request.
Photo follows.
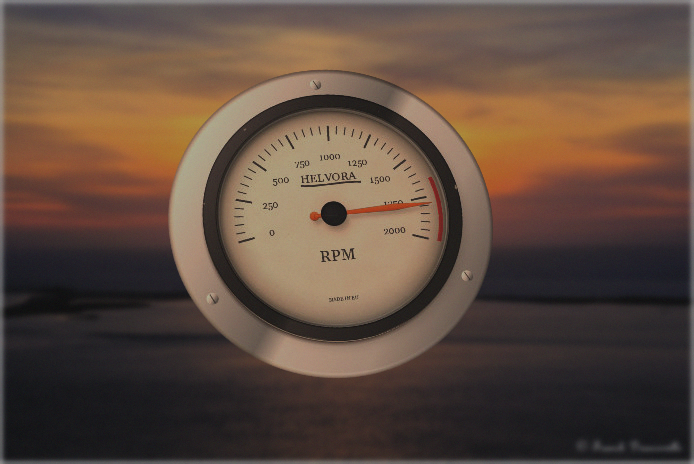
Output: 1800 rpm
